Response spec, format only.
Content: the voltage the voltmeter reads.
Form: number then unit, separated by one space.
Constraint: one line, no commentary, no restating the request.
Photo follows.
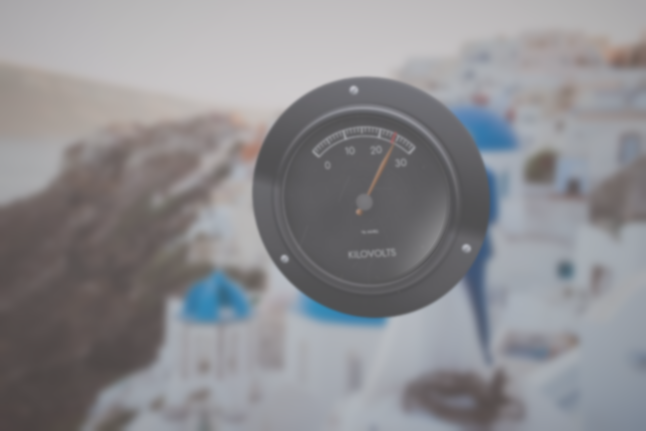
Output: 25 kV
